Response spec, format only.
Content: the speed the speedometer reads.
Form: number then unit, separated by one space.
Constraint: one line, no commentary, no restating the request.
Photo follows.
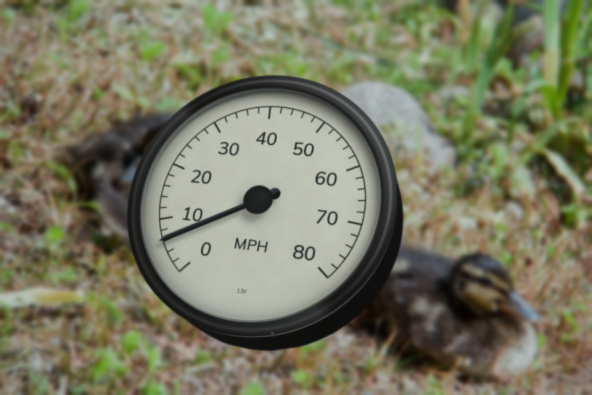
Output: 6 mph
